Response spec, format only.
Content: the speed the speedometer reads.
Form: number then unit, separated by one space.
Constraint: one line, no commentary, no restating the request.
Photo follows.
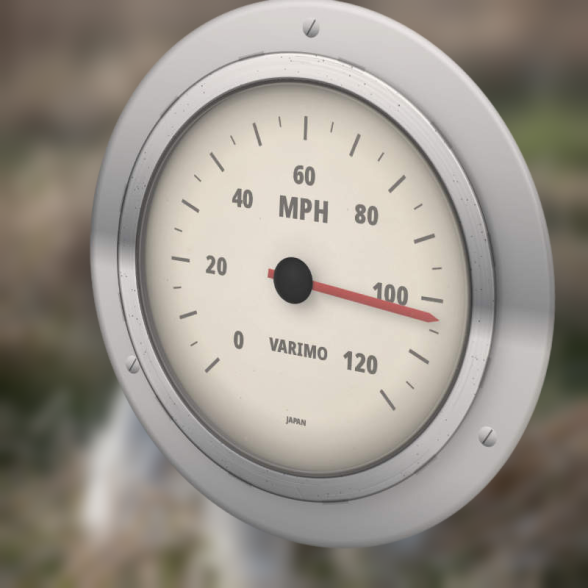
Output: 102.5 mph
